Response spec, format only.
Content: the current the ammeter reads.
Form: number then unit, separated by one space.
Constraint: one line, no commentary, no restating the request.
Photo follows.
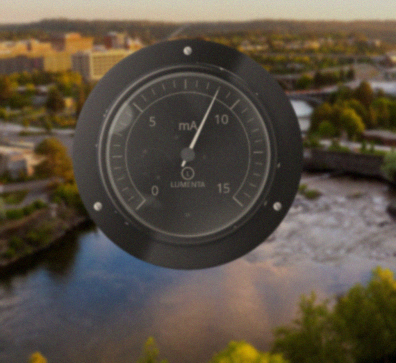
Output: 9 mA
